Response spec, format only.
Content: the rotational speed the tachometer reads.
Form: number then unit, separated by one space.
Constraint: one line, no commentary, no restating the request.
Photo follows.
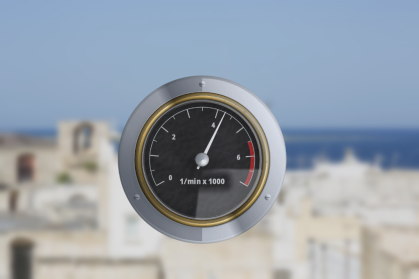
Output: 4250 rpm
